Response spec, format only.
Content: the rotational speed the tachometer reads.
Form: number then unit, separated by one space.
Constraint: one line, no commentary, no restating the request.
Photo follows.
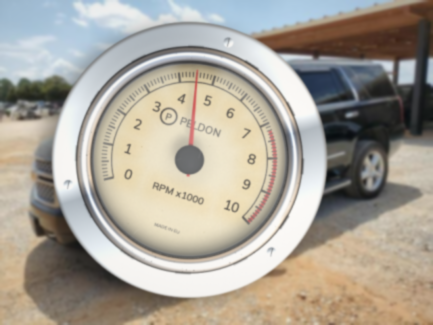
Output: 4500 rpm
